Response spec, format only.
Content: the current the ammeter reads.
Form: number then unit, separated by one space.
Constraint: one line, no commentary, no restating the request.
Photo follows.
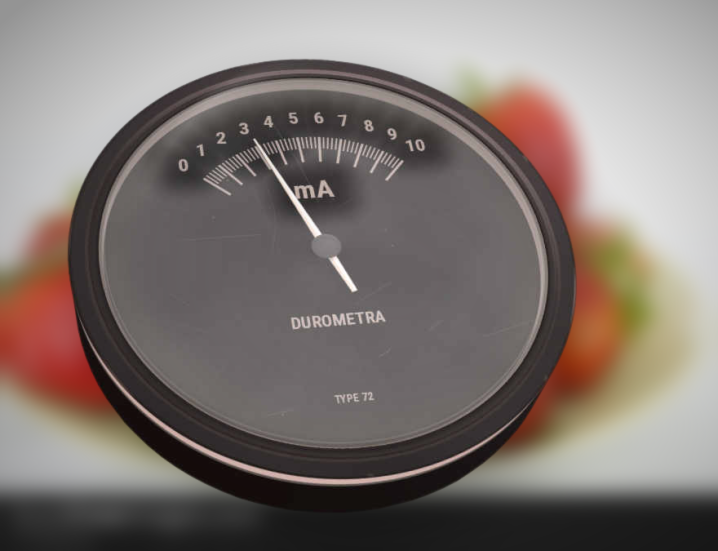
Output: 3 mA
